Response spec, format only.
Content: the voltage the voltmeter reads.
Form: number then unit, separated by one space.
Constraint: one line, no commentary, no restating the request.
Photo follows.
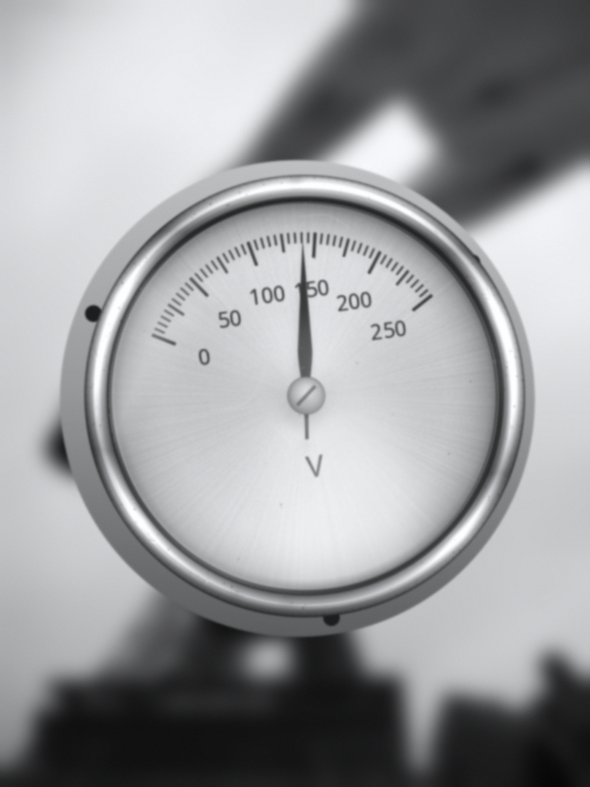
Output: 140 V
